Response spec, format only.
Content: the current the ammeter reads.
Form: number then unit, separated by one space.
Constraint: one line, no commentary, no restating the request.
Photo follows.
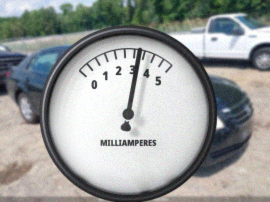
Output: 3.25 mA
